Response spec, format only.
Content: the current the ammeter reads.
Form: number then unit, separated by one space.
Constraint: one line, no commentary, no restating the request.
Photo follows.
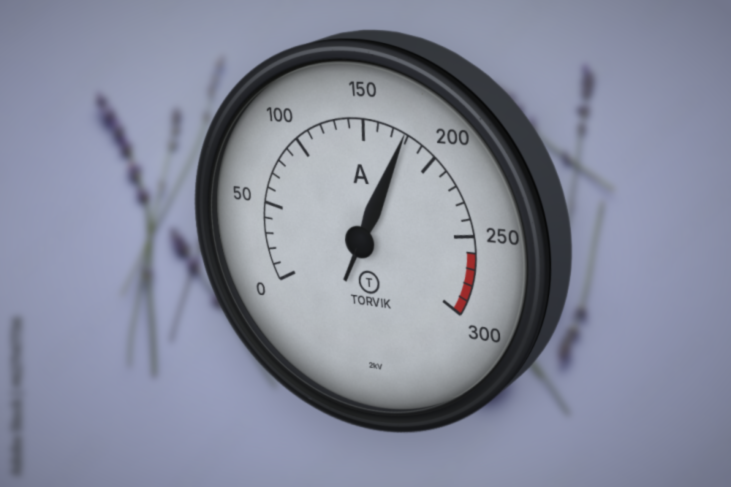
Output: 180 A
